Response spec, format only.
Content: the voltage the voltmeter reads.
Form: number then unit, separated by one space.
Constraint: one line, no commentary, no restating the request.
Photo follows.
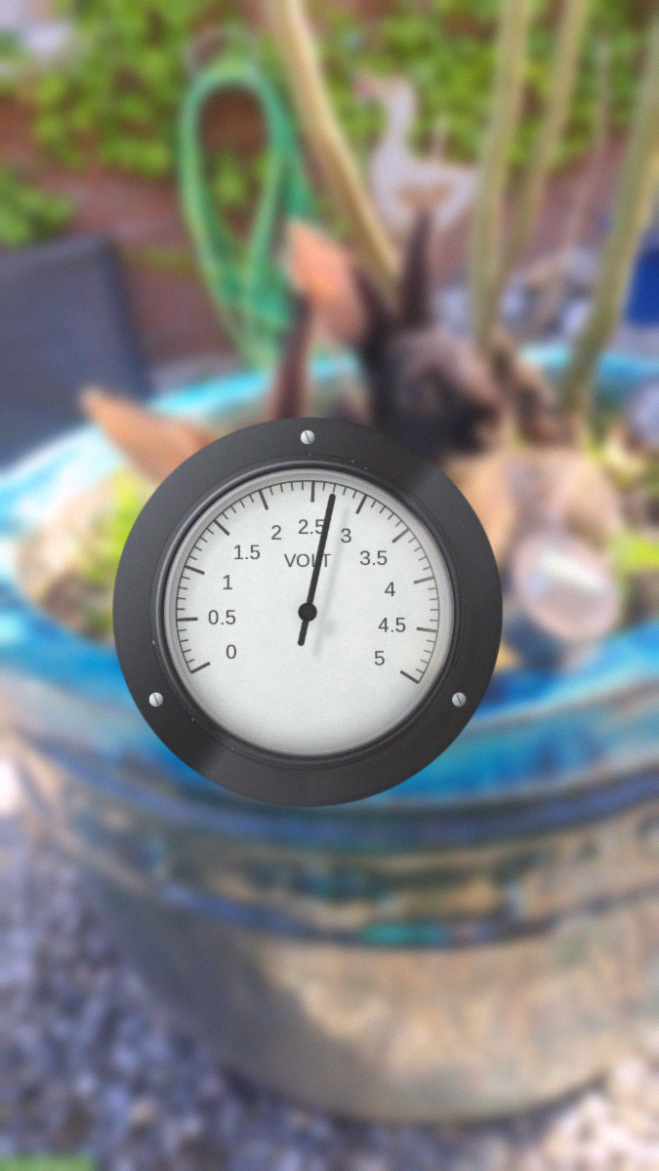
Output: 2.7 V
